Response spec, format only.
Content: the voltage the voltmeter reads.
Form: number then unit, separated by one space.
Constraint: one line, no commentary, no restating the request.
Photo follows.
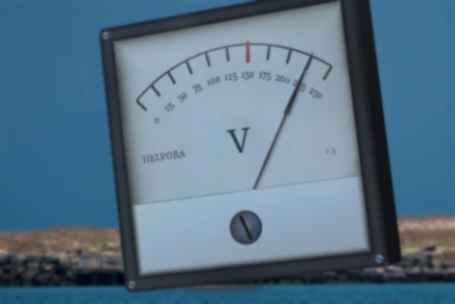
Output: 225 V
